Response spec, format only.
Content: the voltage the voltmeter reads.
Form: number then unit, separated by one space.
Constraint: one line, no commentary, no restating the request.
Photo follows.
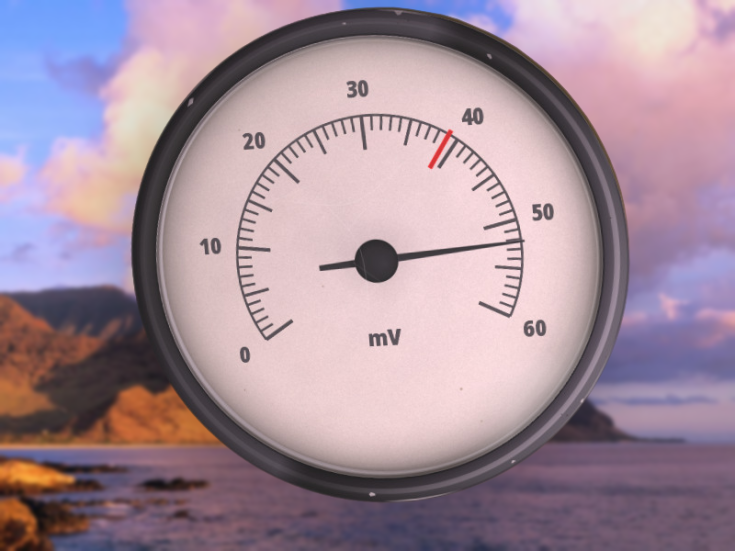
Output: 52 mV
